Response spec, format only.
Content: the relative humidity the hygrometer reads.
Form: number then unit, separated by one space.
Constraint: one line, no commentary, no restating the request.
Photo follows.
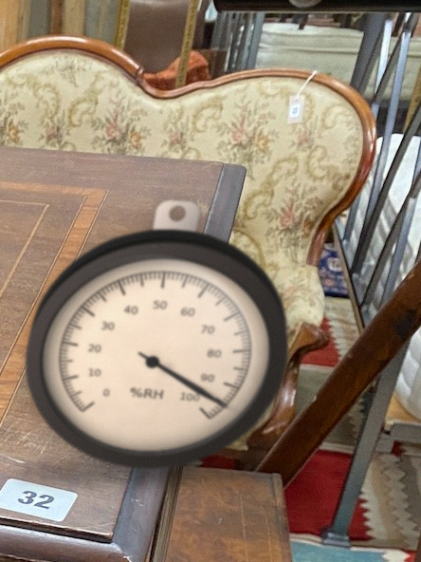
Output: 95 %
